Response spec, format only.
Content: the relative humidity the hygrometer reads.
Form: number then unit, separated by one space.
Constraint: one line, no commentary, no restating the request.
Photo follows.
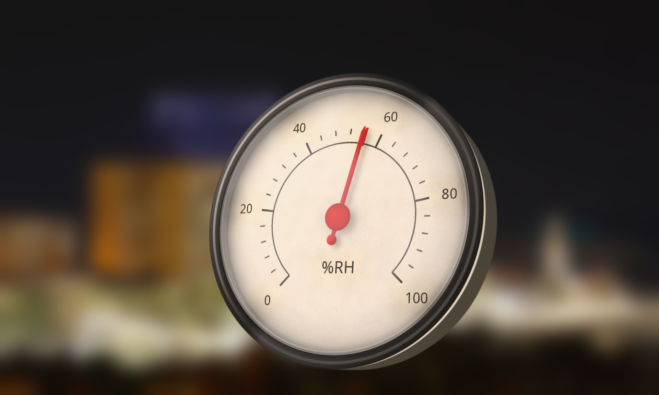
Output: 56 %
